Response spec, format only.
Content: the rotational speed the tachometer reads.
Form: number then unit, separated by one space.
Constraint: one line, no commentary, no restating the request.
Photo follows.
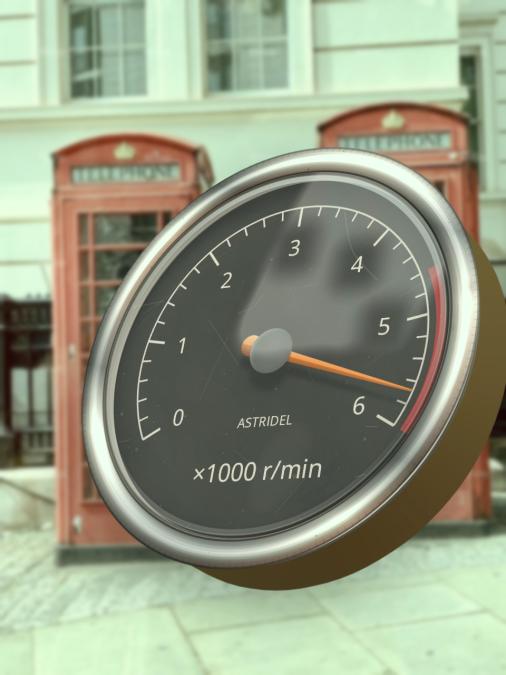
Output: 5700 rpm
